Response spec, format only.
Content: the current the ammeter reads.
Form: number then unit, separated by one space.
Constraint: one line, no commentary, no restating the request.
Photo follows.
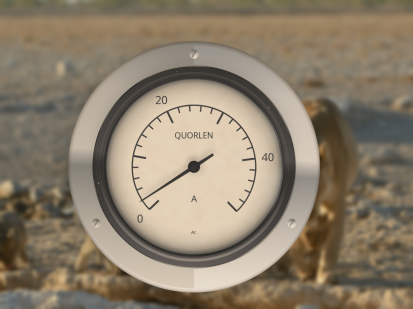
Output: 2 A
